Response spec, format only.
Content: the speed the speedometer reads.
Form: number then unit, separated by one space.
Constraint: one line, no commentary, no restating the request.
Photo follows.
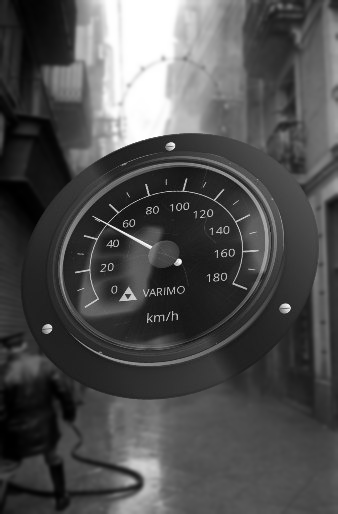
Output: 50 km/h
